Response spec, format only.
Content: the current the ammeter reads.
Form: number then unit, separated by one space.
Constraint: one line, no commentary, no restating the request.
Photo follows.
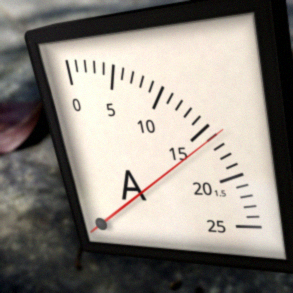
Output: 16 A
